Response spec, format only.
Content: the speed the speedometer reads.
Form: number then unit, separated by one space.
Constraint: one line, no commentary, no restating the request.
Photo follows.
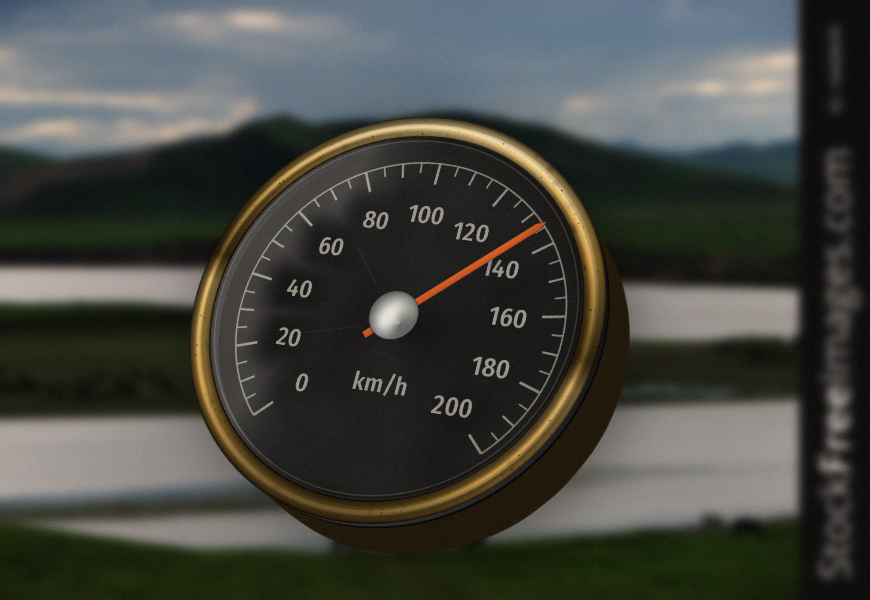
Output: 135 km/h
